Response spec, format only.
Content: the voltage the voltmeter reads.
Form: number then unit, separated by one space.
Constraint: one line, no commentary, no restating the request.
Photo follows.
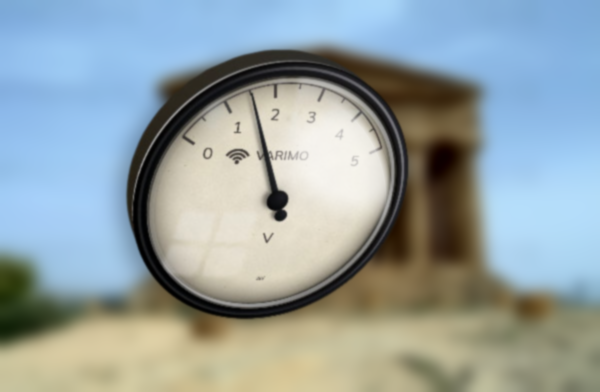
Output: 1.5 V
